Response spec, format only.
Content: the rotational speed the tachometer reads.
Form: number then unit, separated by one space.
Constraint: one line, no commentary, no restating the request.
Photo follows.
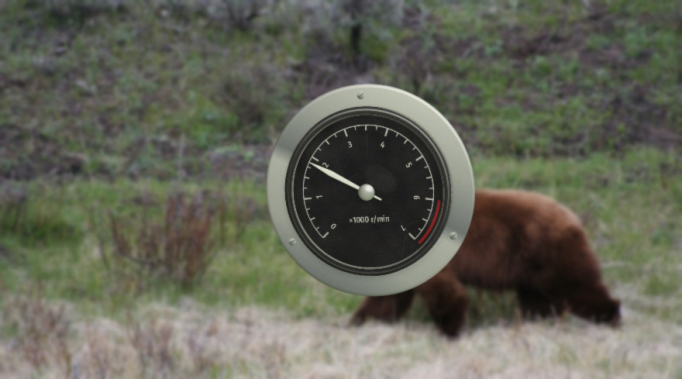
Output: 1875 rpm
